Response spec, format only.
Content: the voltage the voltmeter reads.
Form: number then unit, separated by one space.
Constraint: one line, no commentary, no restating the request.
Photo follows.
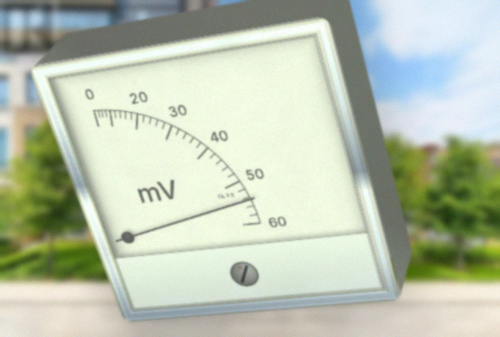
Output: 54 mV
